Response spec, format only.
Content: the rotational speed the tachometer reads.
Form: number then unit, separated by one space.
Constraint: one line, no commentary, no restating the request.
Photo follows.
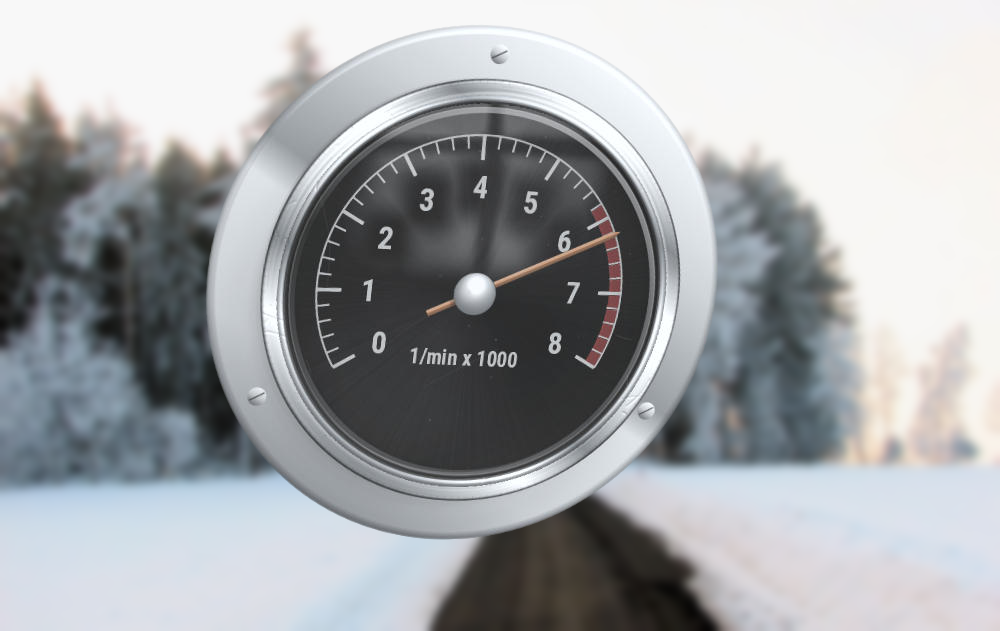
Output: 6200 rpm
